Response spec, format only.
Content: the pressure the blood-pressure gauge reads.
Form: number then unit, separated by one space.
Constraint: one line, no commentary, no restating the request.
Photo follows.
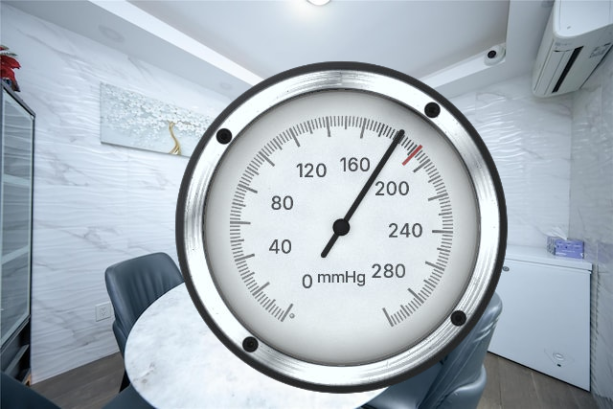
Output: 180 mmHg
